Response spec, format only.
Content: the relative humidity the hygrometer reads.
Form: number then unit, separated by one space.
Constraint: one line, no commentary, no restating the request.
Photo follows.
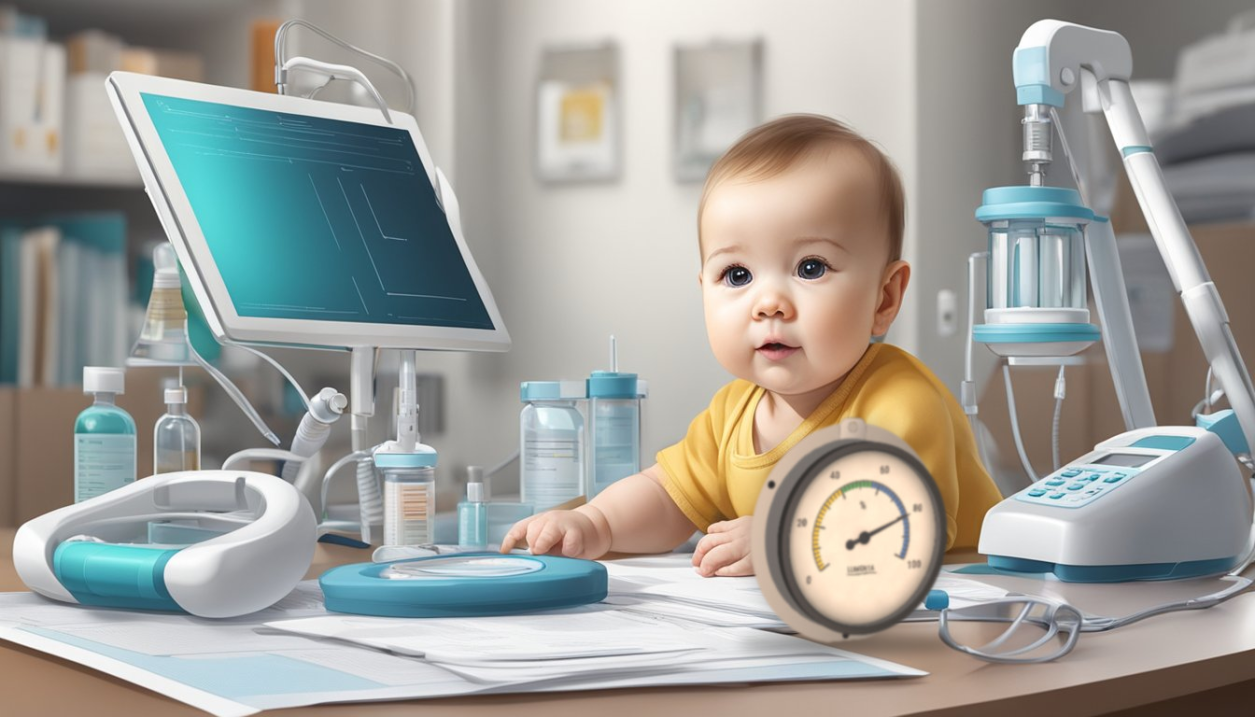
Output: 80 %
